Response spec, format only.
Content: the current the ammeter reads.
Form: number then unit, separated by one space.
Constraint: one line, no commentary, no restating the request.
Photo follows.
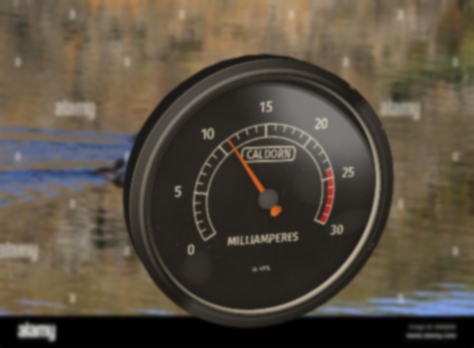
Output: 11 mA
